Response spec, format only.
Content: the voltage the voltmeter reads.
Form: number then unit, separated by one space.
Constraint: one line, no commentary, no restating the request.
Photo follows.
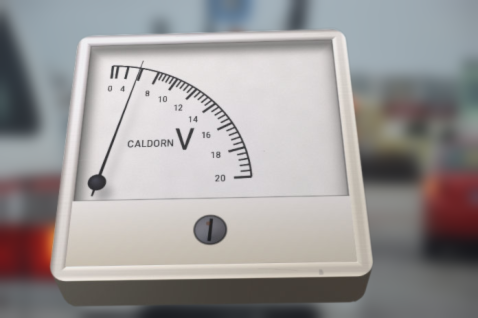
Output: 6 V
